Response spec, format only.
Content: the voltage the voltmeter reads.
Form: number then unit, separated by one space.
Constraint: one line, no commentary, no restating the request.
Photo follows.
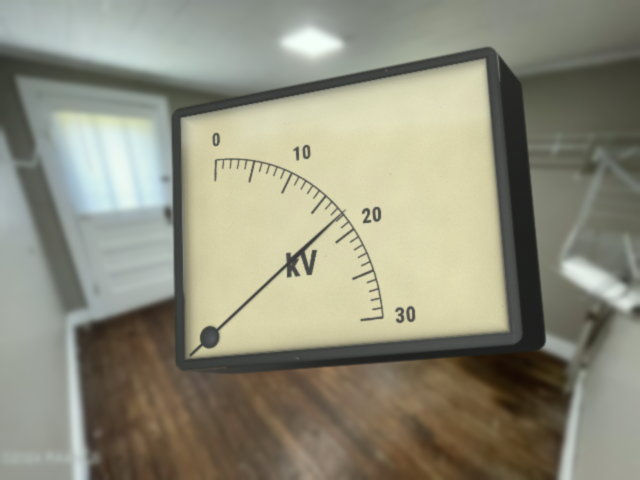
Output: 18 kV
